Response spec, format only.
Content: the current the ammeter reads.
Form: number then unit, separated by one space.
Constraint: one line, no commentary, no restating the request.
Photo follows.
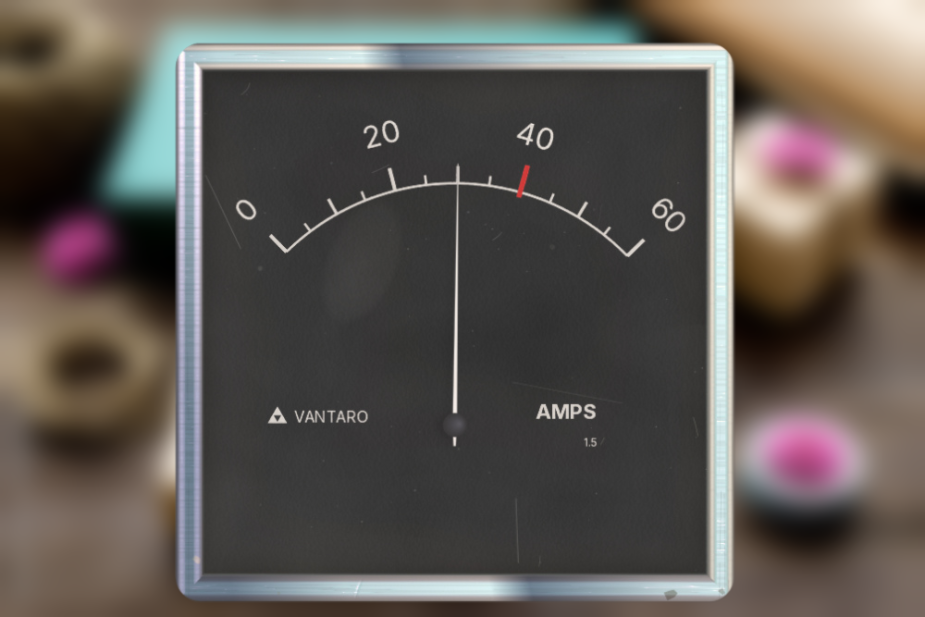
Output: 30 A
